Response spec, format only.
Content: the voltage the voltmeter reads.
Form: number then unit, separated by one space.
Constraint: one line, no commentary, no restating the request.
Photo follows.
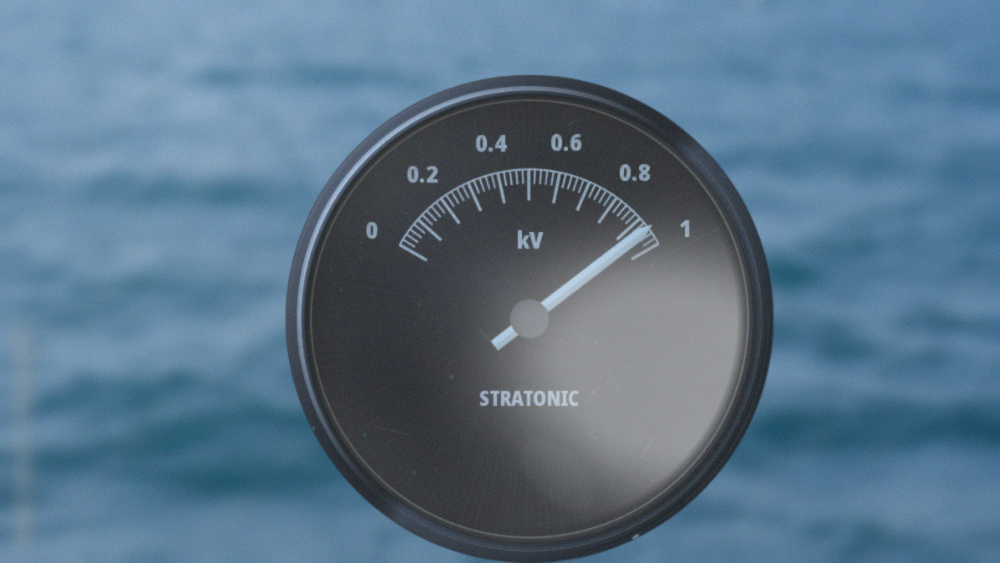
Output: 0.94 kV
